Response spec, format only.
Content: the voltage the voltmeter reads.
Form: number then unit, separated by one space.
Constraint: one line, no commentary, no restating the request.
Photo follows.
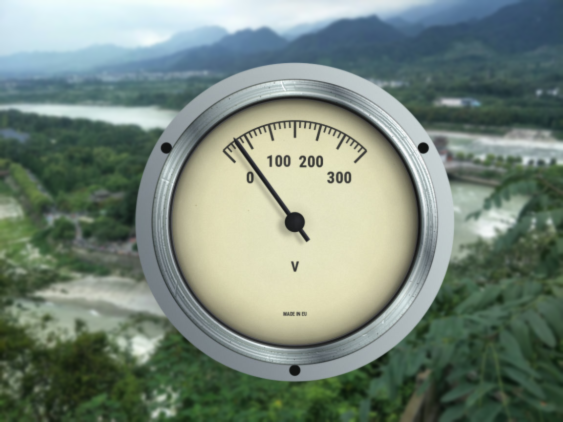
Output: 30 V
